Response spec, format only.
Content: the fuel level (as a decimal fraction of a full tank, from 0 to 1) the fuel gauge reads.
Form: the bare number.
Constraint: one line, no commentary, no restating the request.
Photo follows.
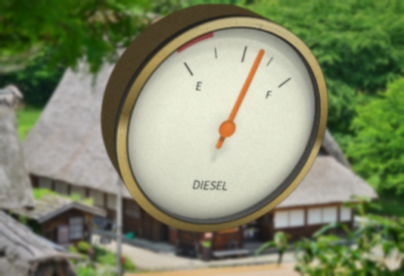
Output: 0.625
